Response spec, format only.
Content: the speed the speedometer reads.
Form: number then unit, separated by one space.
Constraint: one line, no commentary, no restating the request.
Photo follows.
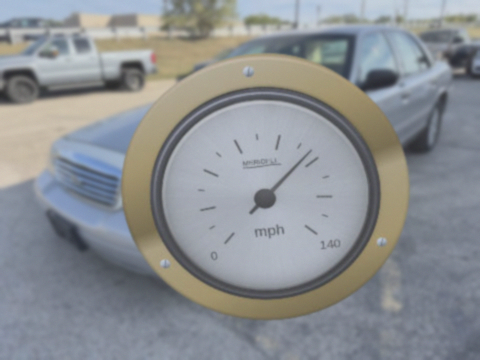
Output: 95 mph
